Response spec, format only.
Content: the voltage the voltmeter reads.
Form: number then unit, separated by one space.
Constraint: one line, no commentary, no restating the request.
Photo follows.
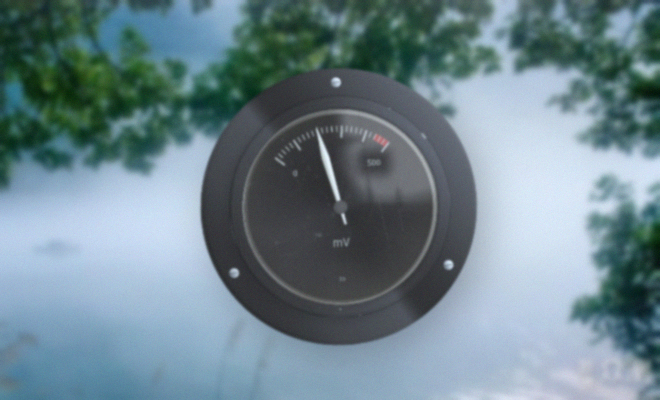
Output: 200 mV
